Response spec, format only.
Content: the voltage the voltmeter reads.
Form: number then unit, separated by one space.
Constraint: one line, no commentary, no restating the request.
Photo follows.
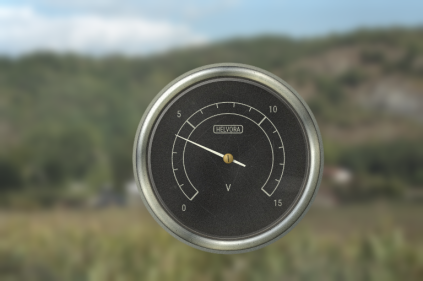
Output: 4 V
